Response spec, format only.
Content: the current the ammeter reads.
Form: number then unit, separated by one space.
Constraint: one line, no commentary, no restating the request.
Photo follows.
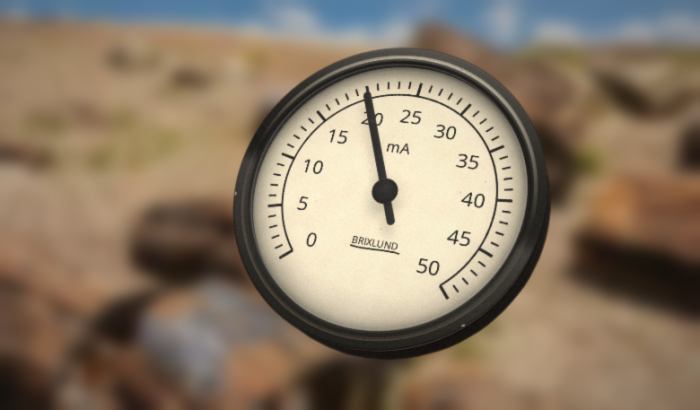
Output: 20 mA
